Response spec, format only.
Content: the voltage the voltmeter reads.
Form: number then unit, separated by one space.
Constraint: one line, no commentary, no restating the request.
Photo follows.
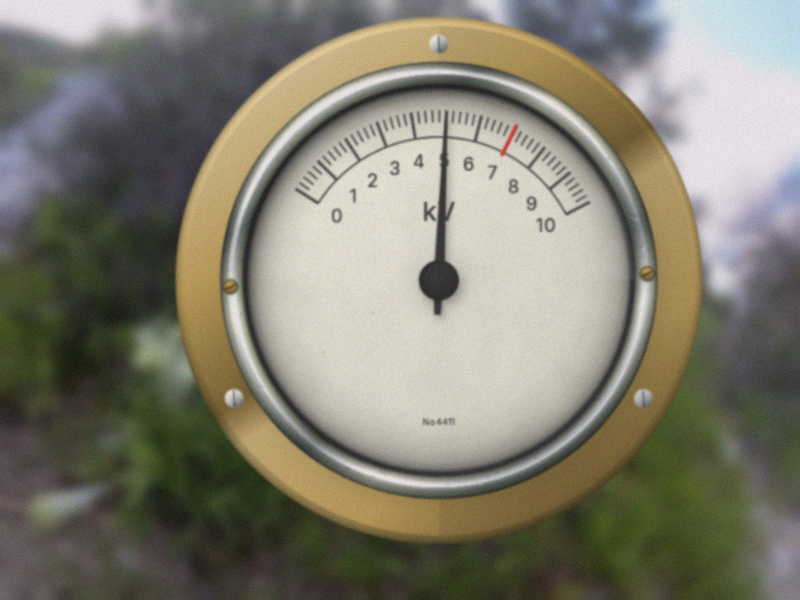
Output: 5 kV
